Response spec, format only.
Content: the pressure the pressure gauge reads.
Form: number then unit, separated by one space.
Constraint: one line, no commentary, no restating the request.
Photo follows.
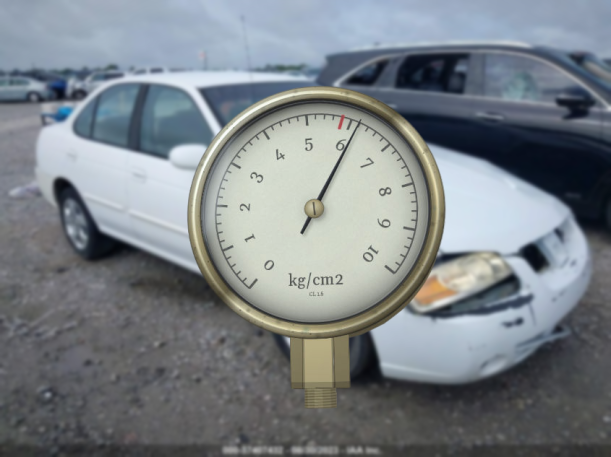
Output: 6.2 kg/cm²
